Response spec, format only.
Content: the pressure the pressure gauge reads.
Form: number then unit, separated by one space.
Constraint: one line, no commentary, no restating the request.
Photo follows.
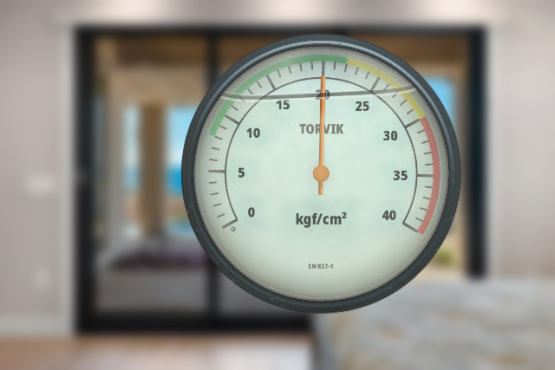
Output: 20 kg/cm²
